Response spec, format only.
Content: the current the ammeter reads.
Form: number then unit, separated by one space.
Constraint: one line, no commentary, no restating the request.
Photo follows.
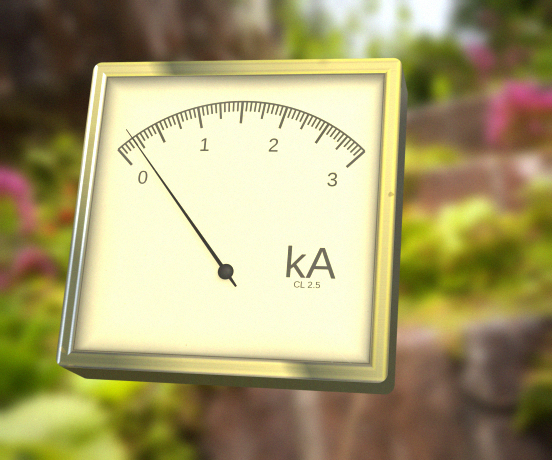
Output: 0.2 kA
